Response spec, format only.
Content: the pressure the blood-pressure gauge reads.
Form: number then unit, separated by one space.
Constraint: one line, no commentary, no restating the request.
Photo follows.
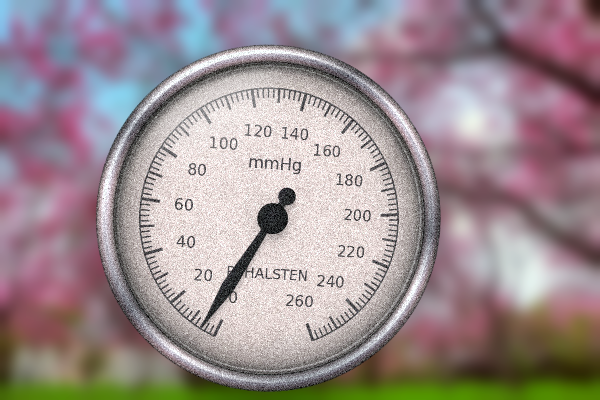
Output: 6 mmHg
